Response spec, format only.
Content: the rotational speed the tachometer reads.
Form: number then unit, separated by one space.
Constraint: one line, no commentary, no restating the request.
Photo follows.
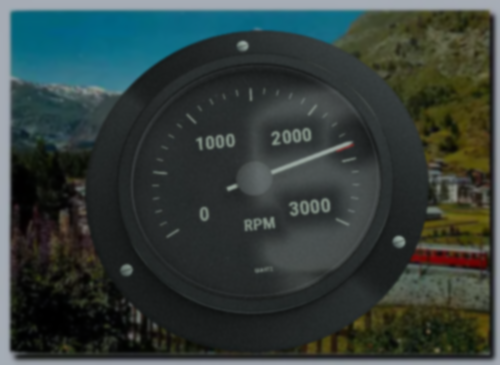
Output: 2400 rpm
